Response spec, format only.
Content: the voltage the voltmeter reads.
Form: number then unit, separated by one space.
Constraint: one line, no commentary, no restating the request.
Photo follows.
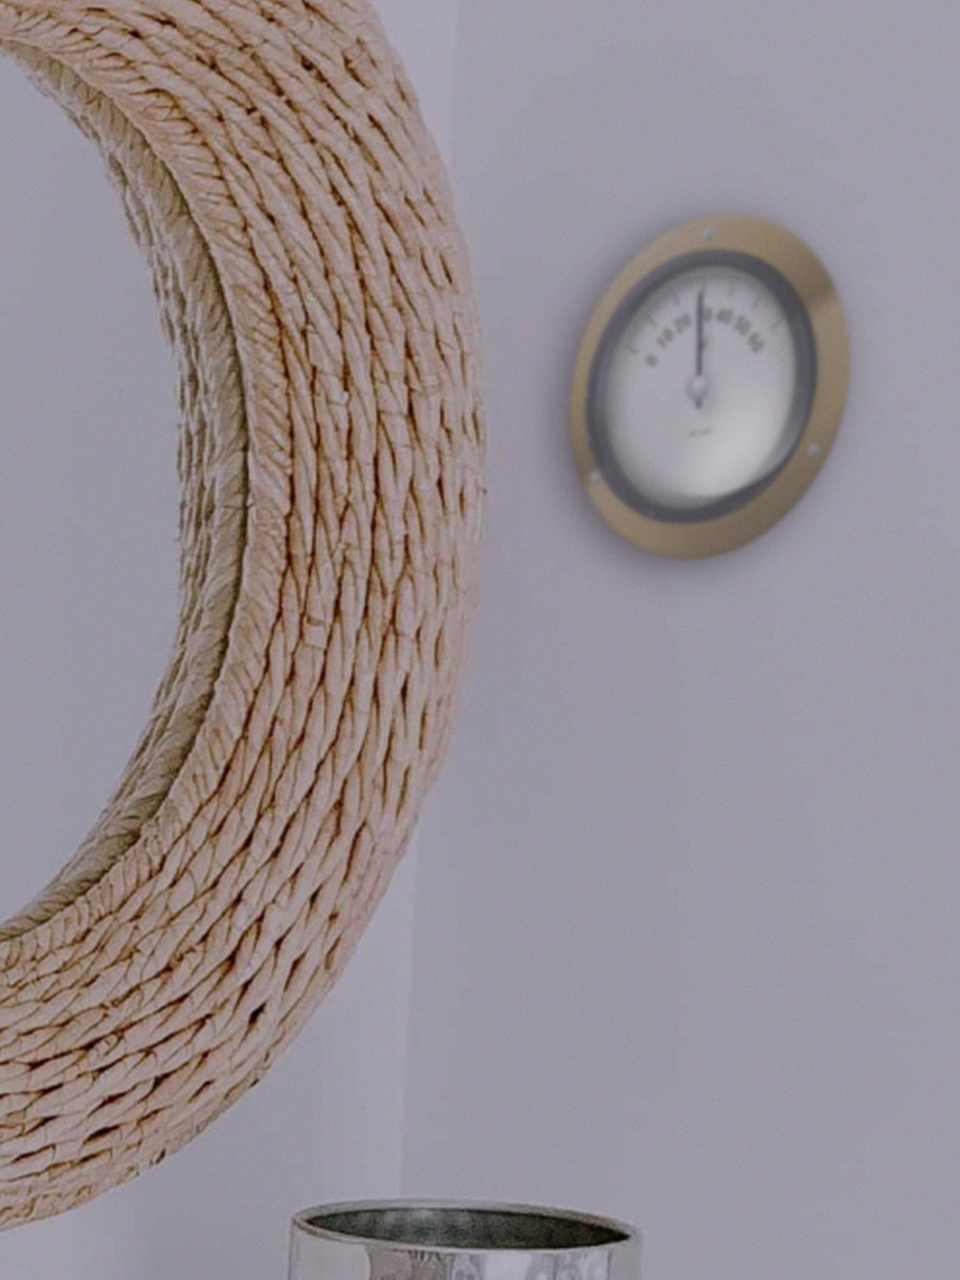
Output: 30 V
